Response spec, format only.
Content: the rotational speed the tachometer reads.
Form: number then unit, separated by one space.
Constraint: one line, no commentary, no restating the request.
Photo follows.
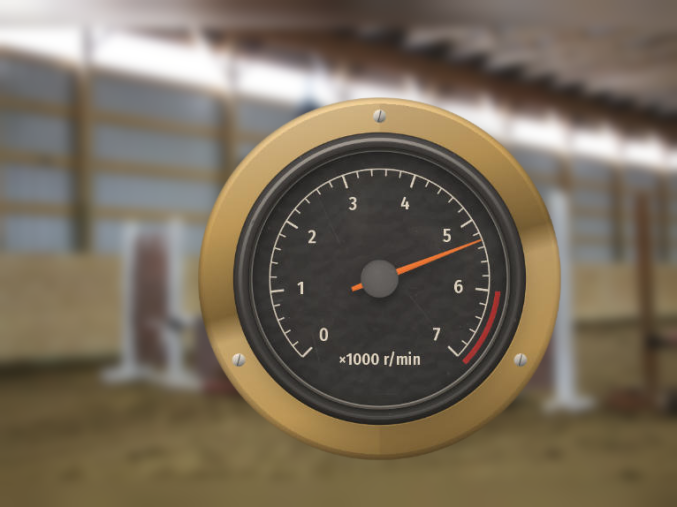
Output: 5300 rpm
